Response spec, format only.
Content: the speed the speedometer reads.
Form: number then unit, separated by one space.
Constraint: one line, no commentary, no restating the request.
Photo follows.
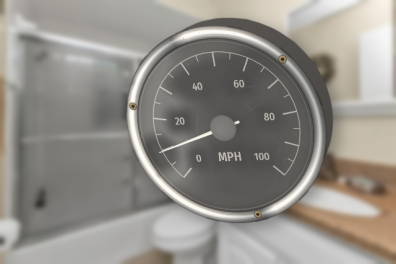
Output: 10 mph
